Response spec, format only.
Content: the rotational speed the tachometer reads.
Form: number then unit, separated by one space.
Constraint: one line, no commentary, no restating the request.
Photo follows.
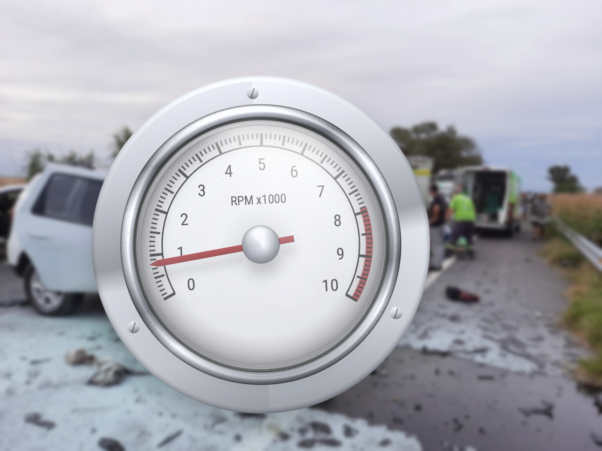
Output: 800 rpm
